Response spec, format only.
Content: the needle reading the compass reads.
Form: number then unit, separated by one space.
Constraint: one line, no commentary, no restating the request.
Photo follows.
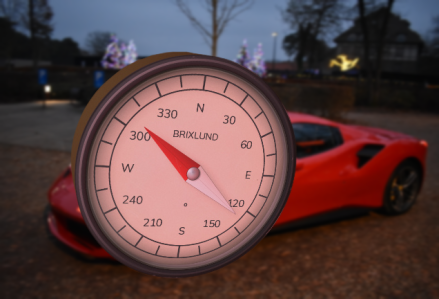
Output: 307.5 °
